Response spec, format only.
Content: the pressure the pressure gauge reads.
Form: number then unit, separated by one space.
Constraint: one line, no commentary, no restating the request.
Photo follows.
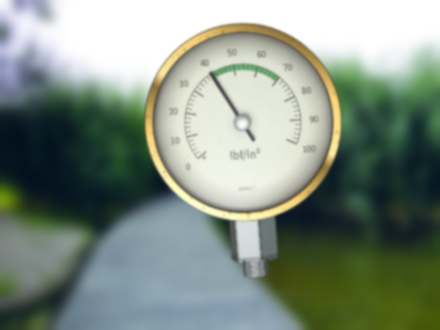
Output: 40 psi
